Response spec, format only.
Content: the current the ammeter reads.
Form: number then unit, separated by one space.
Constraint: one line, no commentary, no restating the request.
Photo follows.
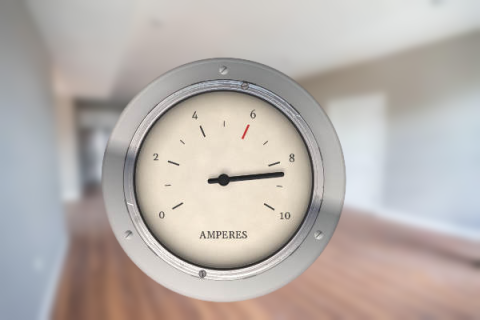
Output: 8.5 A
